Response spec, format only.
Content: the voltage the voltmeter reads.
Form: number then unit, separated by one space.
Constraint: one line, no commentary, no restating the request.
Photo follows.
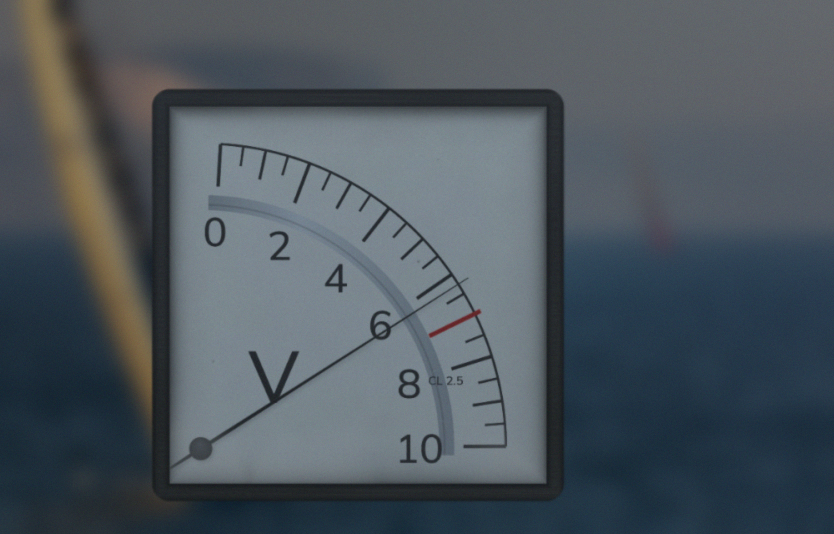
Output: 6.25 V
